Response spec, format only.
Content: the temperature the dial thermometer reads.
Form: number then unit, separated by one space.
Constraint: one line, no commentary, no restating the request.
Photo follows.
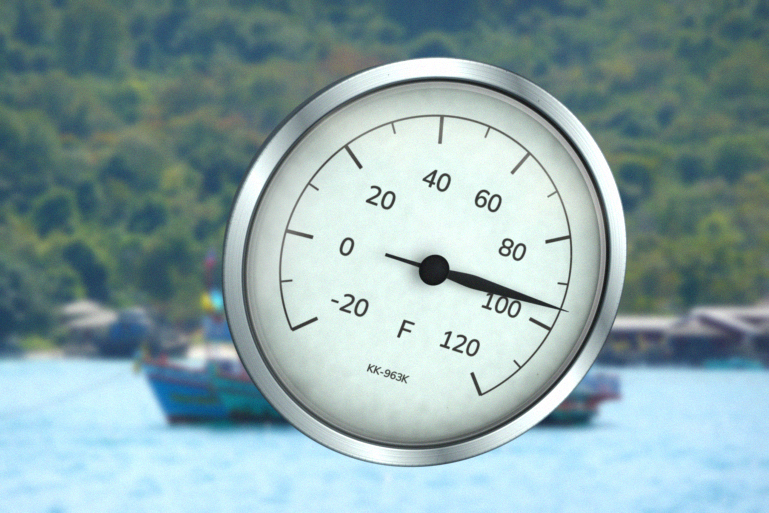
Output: 95 °F
